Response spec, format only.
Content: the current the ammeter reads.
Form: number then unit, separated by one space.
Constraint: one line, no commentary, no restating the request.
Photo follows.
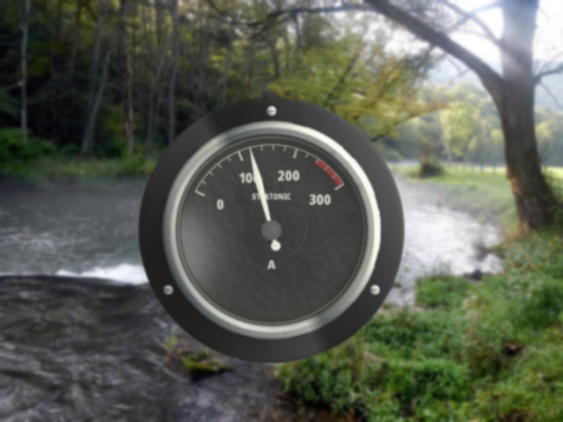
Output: 120 A
